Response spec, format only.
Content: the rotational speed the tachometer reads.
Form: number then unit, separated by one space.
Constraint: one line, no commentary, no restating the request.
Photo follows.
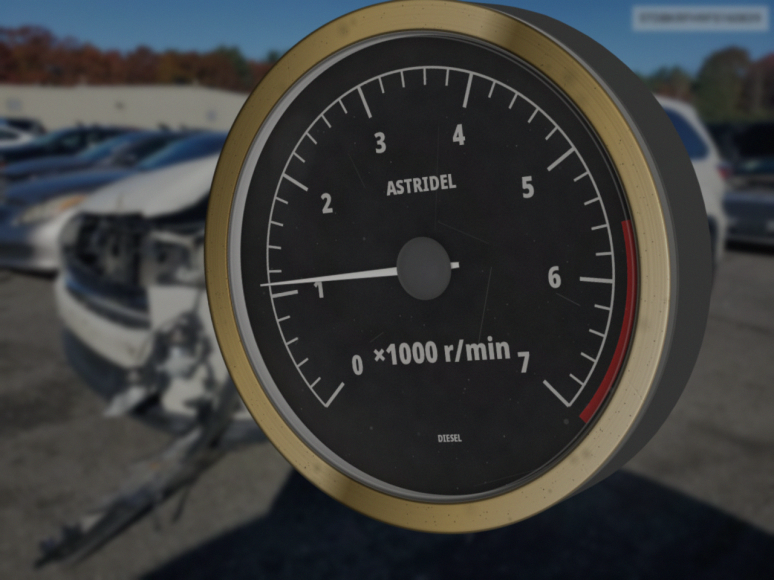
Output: 1100 rpm
